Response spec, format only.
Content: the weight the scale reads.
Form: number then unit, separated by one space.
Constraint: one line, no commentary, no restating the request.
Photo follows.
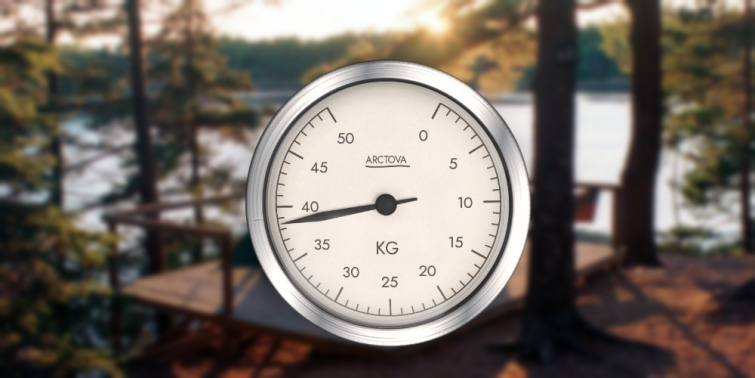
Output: 38.5 kg
